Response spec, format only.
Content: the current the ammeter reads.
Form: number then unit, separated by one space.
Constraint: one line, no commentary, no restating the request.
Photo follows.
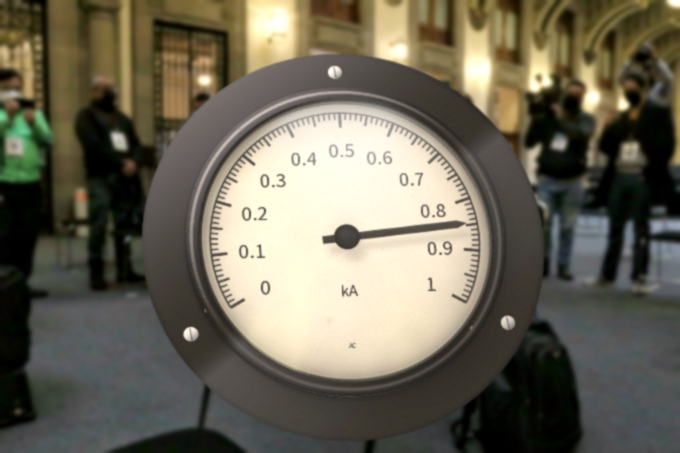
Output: 0.85 kA
